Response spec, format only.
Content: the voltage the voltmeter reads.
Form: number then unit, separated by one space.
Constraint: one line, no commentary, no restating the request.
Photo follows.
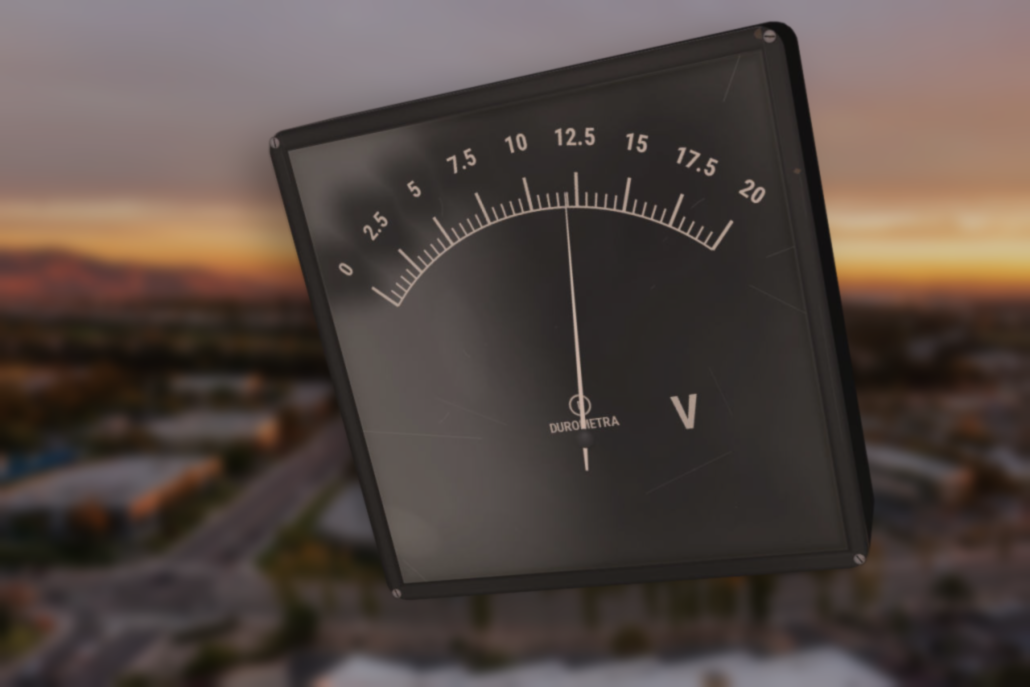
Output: 12 V
